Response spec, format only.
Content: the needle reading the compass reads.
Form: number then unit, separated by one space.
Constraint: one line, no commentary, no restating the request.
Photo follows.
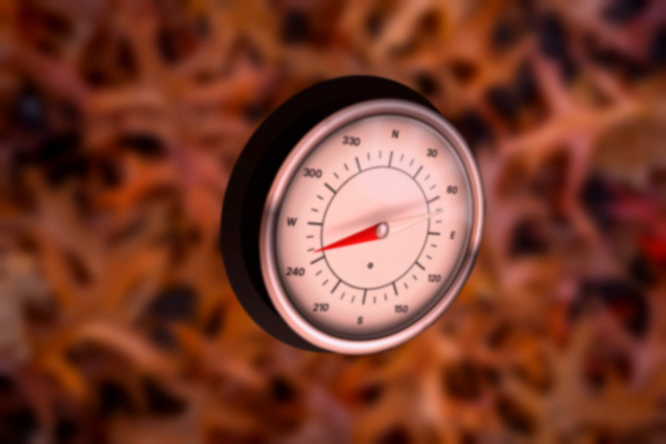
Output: 250 °
